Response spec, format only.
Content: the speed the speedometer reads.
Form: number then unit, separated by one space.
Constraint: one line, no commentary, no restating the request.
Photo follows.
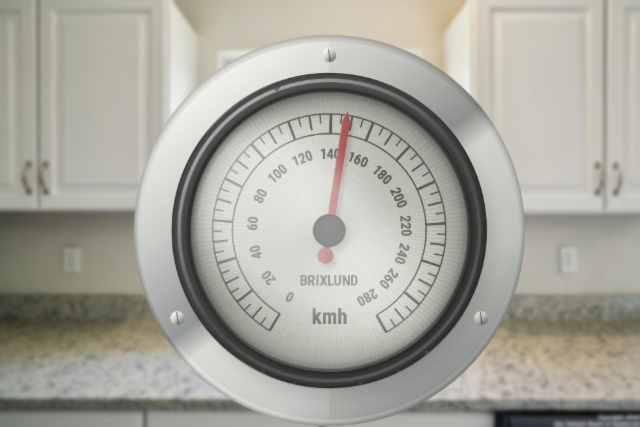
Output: 147.5 km/h
